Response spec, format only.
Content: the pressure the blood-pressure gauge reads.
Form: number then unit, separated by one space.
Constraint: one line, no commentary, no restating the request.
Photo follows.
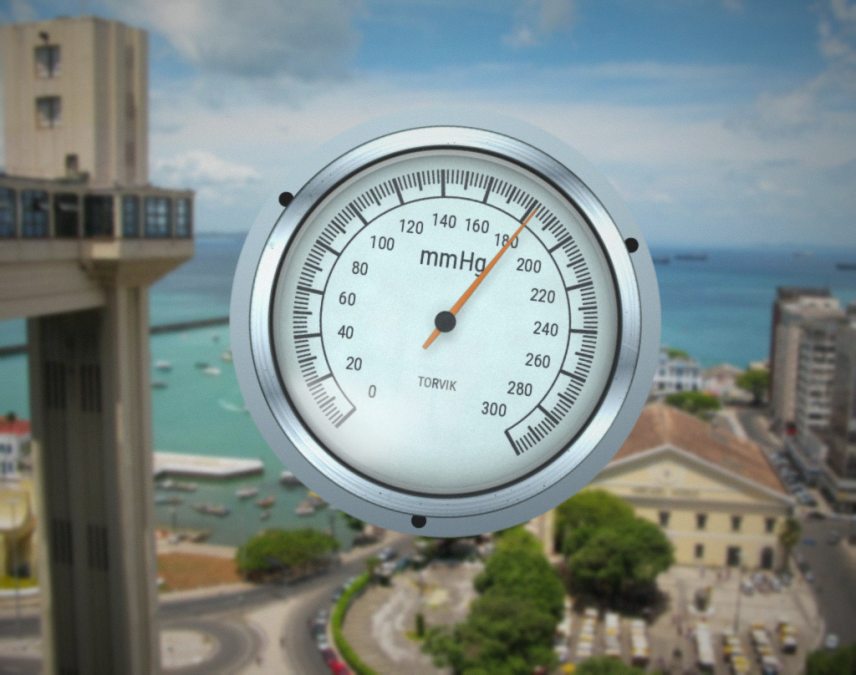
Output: 182 mmHg
